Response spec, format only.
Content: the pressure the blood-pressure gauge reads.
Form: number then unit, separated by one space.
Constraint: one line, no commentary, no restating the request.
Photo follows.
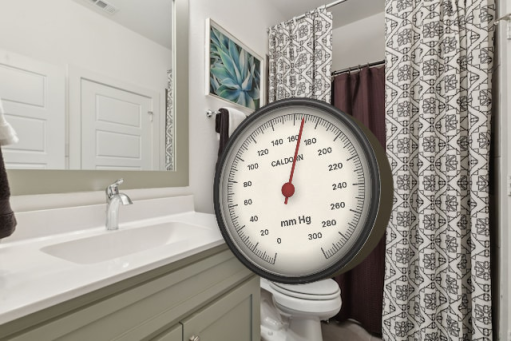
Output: 170 mmHg
